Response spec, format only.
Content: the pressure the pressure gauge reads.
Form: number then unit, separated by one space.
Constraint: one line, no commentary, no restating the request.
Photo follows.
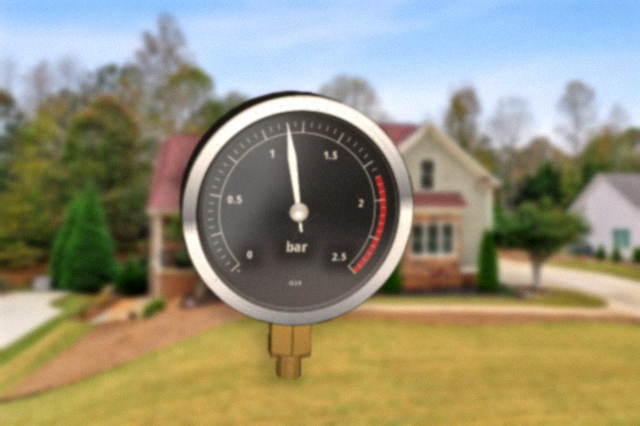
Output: 1.15 bar
